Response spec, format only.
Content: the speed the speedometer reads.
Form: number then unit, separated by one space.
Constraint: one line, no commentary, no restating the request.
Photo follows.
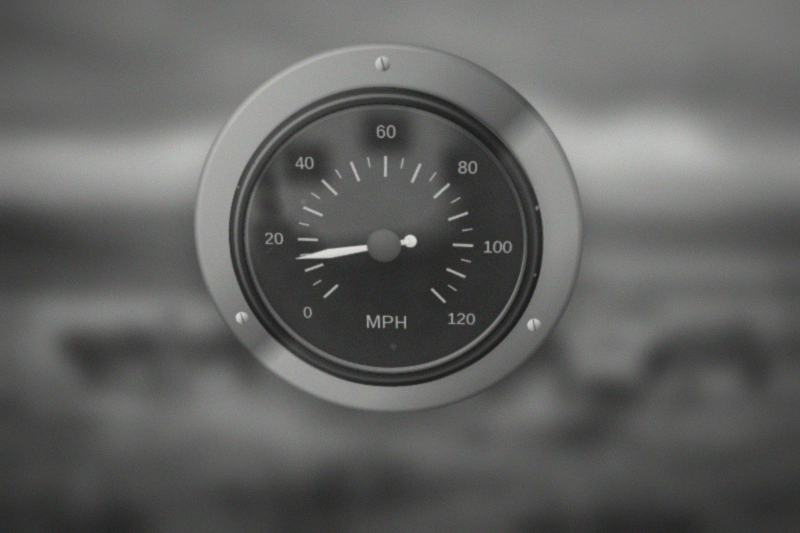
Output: 15 mph
